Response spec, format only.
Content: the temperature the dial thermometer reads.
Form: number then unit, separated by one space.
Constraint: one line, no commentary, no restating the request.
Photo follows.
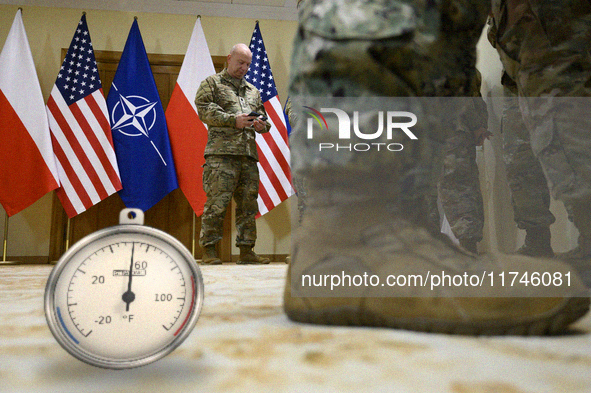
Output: 52 °F
